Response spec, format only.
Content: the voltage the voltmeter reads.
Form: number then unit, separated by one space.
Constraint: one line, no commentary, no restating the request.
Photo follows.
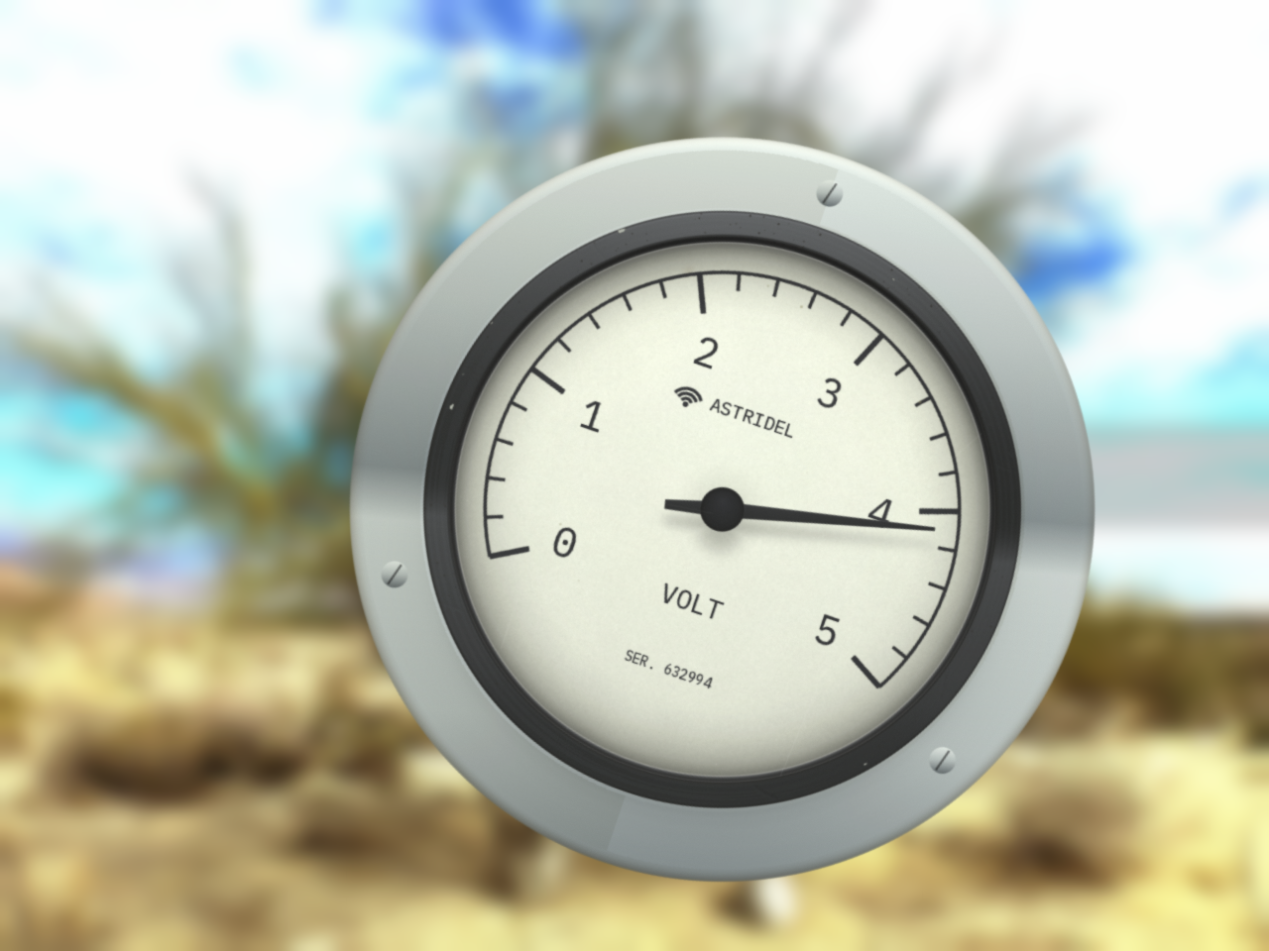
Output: 4.1 V
